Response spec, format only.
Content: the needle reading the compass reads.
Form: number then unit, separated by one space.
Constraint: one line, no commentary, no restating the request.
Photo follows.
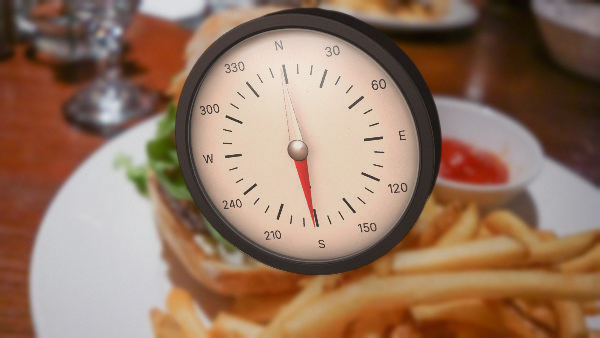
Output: 180 °
